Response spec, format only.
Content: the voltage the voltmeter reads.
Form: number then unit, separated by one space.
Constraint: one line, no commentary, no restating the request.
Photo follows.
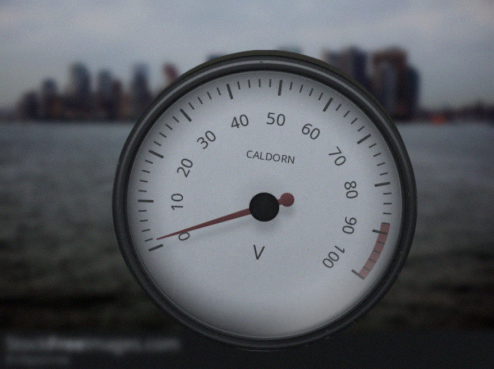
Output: 2 V
